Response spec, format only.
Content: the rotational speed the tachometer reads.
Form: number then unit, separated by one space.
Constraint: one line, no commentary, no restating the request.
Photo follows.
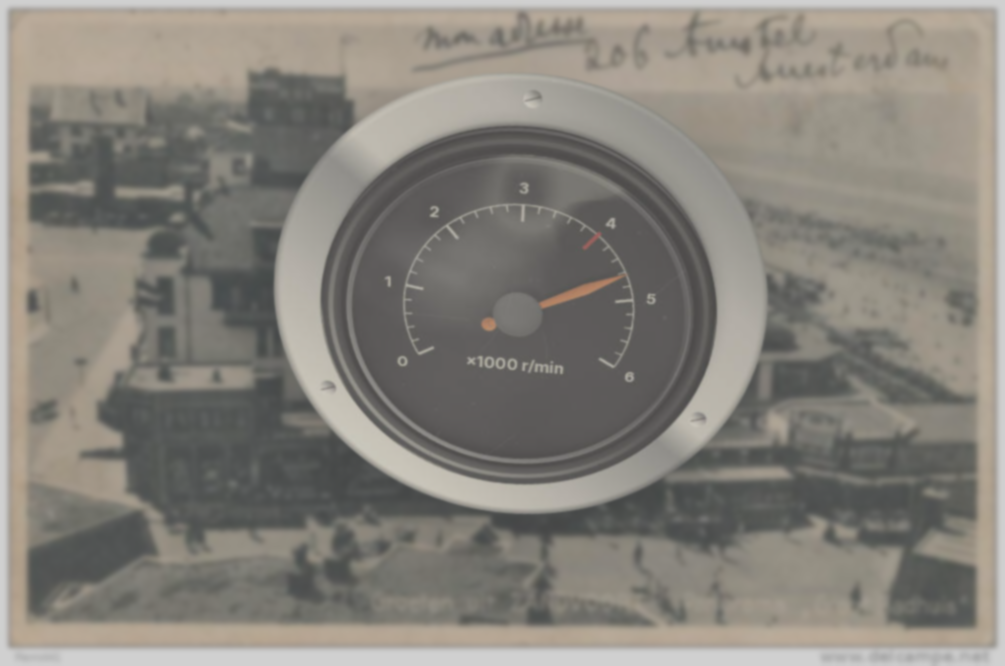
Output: 4600 rpm
